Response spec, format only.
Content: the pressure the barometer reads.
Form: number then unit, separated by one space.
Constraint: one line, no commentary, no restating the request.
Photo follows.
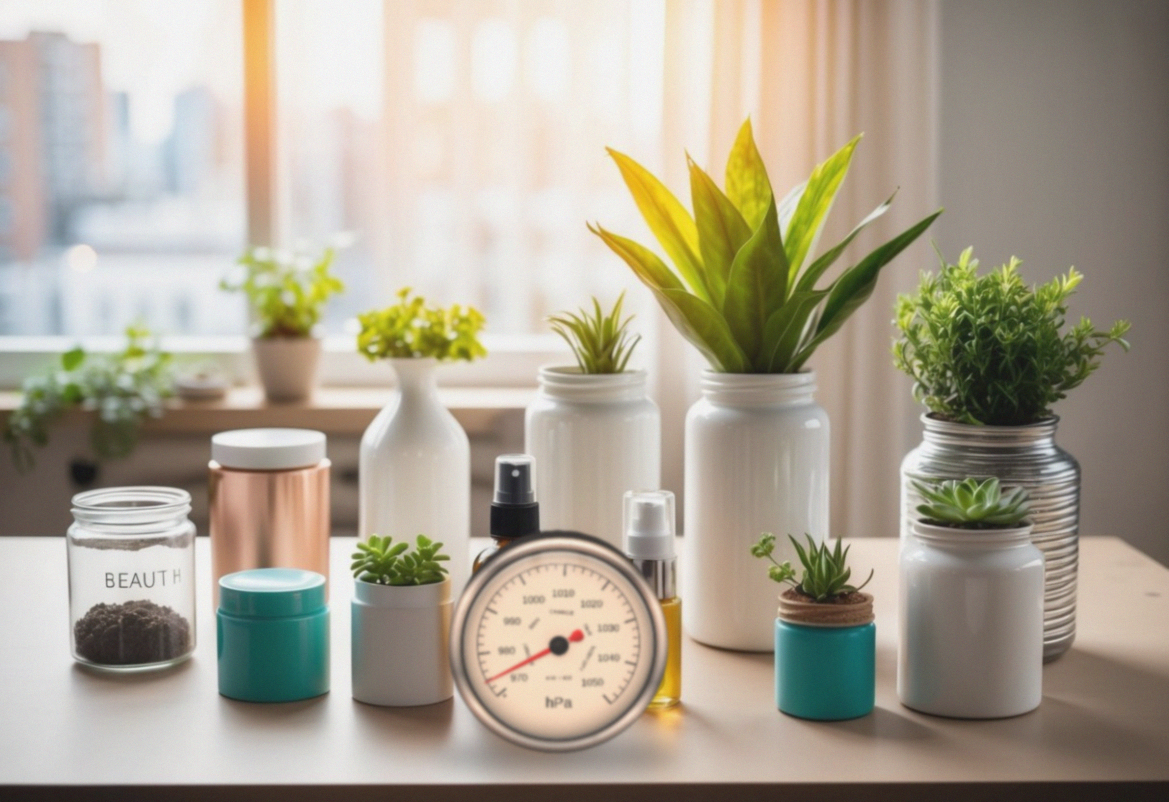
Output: 974 hPa
